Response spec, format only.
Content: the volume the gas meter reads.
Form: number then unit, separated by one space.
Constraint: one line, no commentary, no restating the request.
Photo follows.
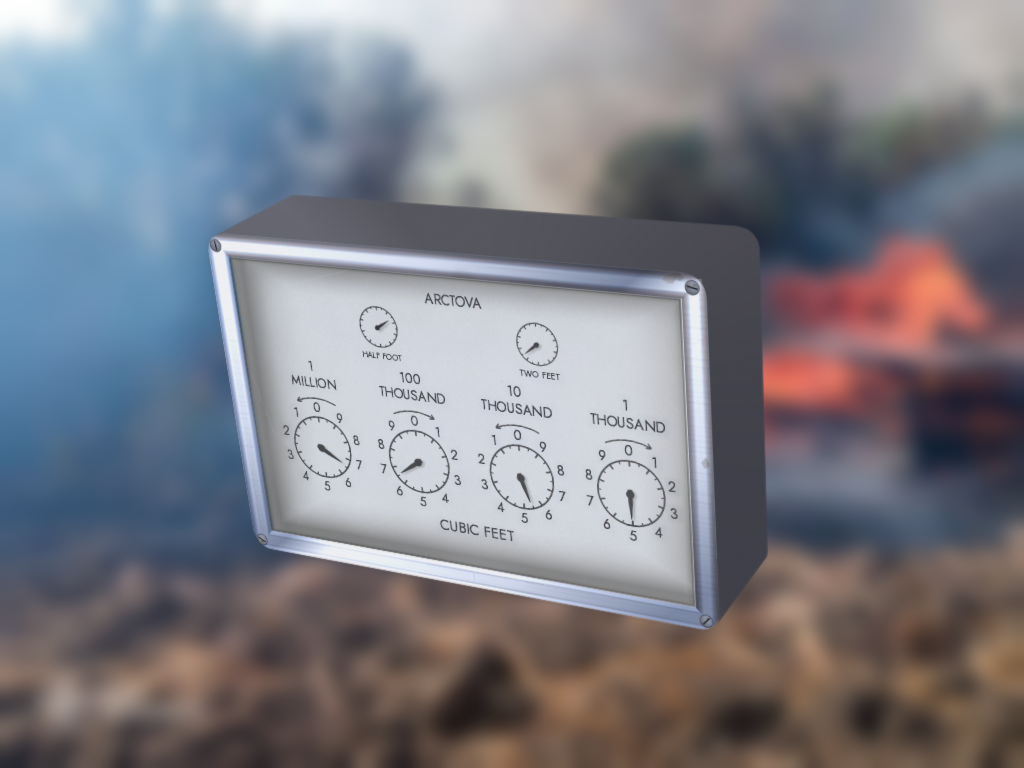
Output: 665500 ft³
